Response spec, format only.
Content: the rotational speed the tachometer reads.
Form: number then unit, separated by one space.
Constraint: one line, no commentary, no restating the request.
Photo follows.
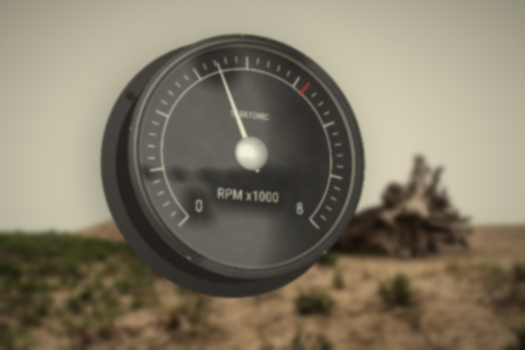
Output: 3400 rpm
